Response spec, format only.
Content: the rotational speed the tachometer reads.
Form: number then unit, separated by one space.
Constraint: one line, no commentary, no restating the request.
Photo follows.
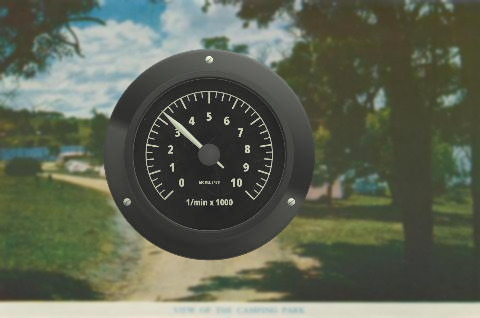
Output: 3250 rpm
